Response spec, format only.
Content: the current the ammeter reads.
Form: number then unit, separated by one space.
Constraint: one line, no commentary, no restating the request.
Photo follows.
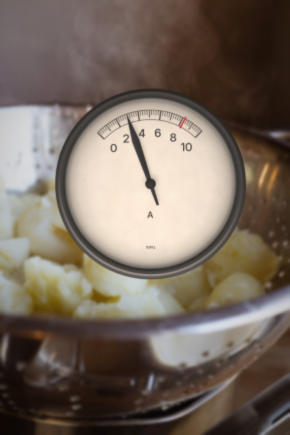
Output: 3 A
